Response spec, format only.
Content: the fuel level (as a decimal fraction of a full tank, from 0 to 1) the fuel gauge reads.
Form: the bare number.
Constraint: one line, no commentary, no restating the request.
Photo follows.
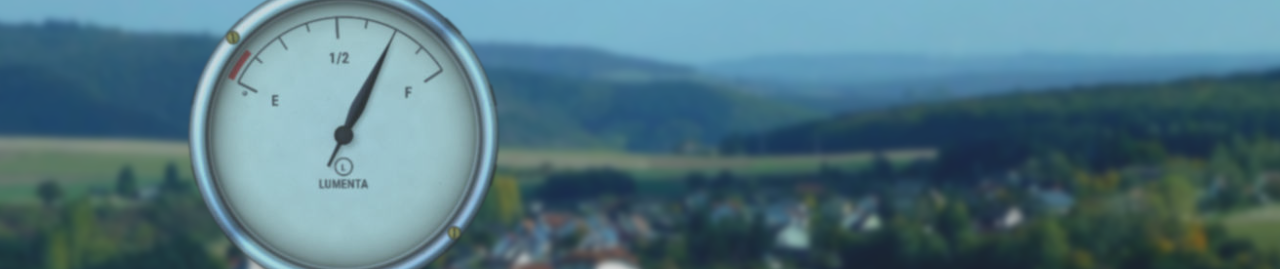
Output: 0.75
